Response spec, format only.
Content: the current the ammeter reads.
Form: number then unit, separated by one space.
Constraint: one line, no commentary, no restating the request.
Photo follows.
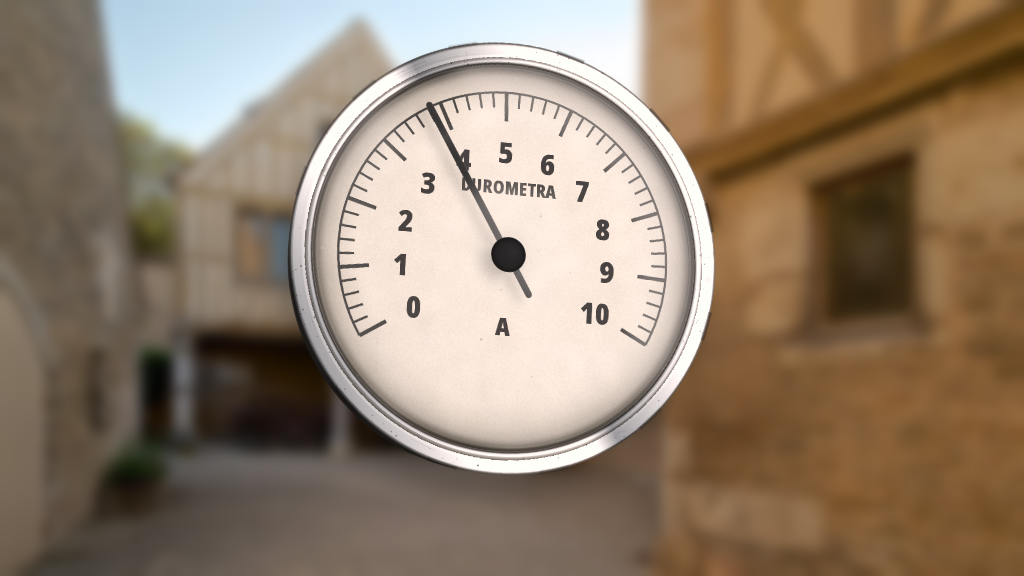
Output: 3.8 A
